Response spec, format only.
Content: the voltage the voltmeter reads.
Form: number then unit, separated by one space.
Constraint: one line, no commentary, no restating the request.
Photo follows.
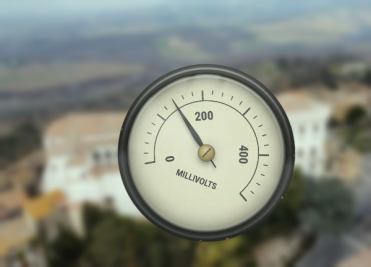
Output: 140 mV
